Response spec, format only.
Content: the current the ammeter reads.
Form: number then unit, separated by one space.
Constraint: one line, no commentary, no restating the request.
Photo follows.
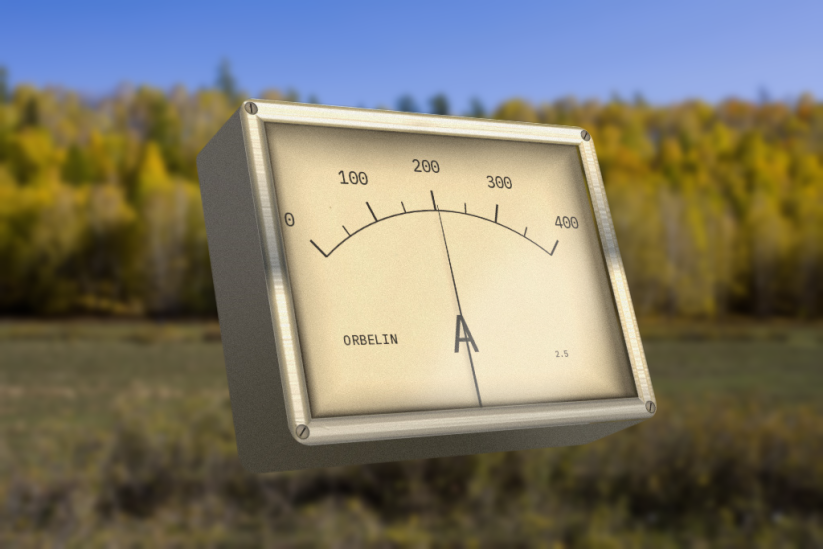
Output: 200 A
